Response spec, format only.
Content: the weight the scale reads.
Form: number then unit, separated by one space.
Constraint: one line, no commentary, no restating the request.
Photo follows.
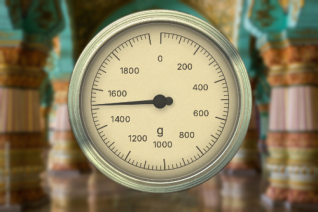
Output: 1520 g
